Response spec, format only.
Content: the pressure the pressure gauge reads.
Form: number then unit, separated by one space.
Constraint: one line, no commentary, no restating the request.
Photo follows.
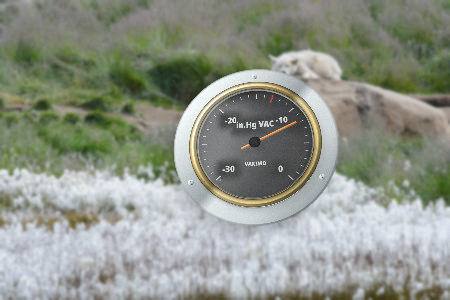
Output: -8 inHg
